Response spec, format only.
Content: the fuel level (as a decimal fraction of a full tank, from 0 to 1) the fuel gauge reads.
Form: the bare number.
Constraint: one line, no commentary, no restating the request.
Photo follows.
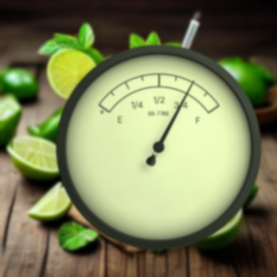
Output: 0.75
